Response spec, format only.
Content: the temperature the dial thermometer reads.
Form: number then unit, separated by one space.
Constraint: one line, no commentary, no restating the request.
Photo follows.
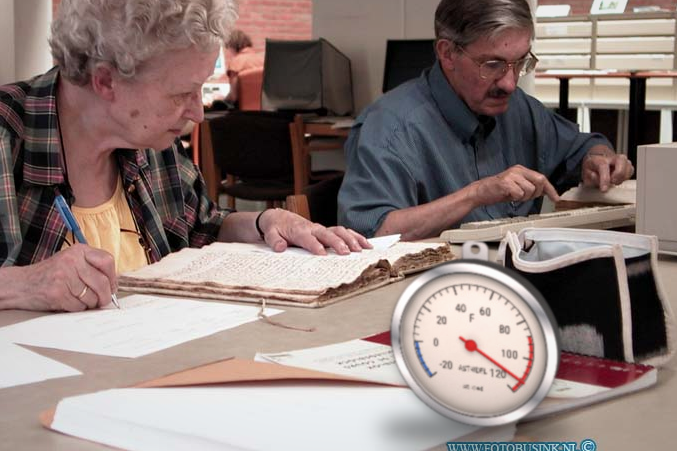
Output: 112 °F
